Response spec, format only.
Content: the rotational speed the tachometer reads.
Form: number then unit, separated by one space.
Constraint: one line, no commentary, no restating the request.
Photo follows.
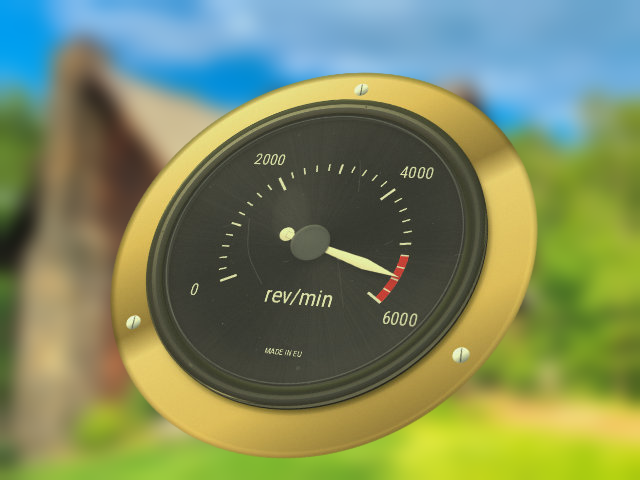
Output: 5600 rpm
